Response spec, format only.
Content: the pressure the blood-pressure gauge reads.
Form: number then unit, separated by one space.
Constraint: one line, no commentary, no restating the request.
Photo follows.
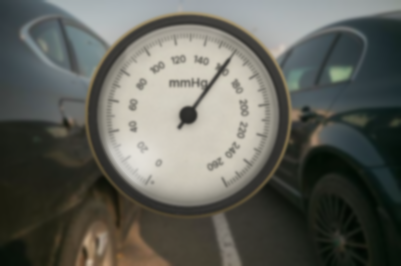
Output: 160 mmHg
